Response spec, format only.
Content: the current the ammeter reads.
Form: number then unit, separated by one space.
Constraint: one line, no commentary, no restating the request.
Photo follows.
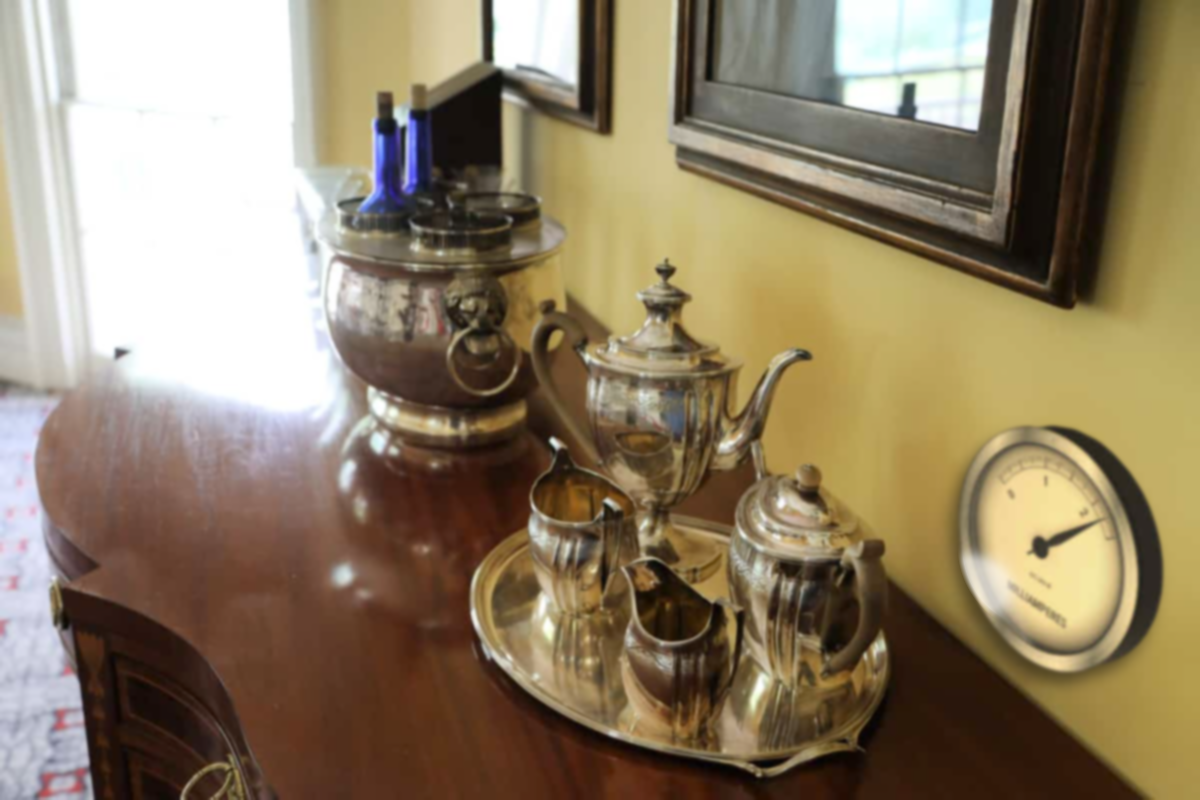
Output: 2.25 mA
